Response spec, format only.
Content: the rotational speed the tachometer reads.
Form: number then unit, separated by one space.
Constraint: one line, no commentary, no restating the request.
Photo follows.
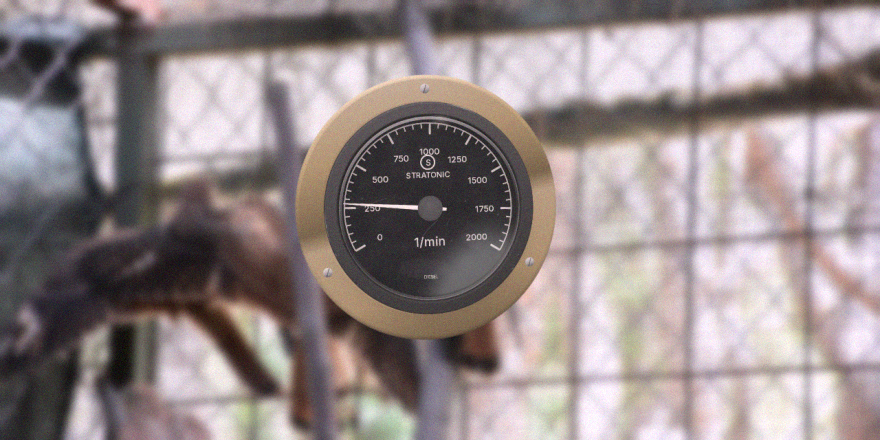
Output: 275 rpm
